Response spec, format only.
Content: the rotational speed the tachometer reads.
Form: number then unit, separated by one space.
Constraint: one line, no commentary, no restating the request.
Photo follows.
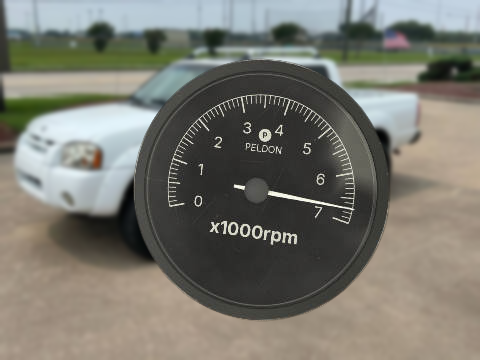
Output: 6700 rpm
